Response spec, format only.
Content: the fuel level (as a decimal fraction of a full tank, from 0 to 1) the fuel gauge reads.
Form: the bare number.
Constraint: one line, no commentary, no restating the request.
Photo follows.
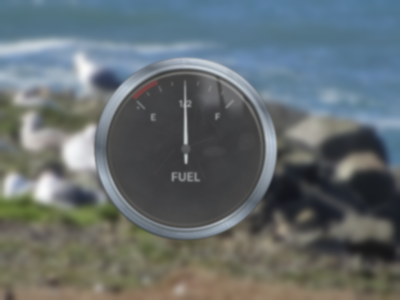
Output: 0.5
